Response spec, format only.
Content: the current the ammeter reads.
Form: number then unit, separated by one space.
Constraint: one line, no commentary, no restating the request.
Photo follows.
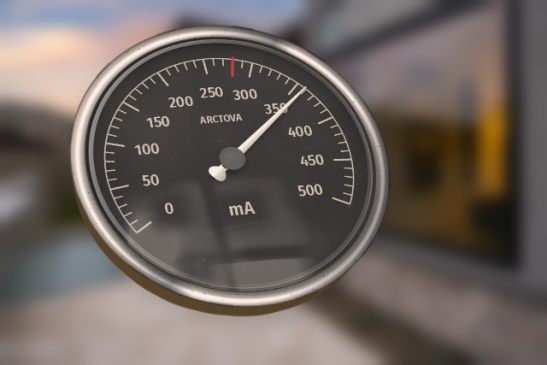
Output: 360 mA
